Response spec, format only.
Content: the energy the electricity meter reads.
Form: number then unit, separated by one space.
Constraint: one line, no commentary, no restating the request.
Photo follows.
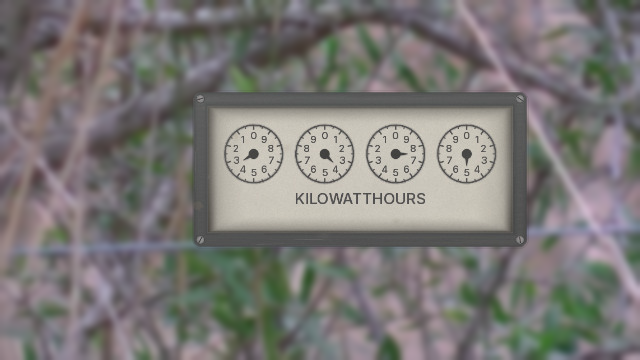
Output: 3375 kWh
